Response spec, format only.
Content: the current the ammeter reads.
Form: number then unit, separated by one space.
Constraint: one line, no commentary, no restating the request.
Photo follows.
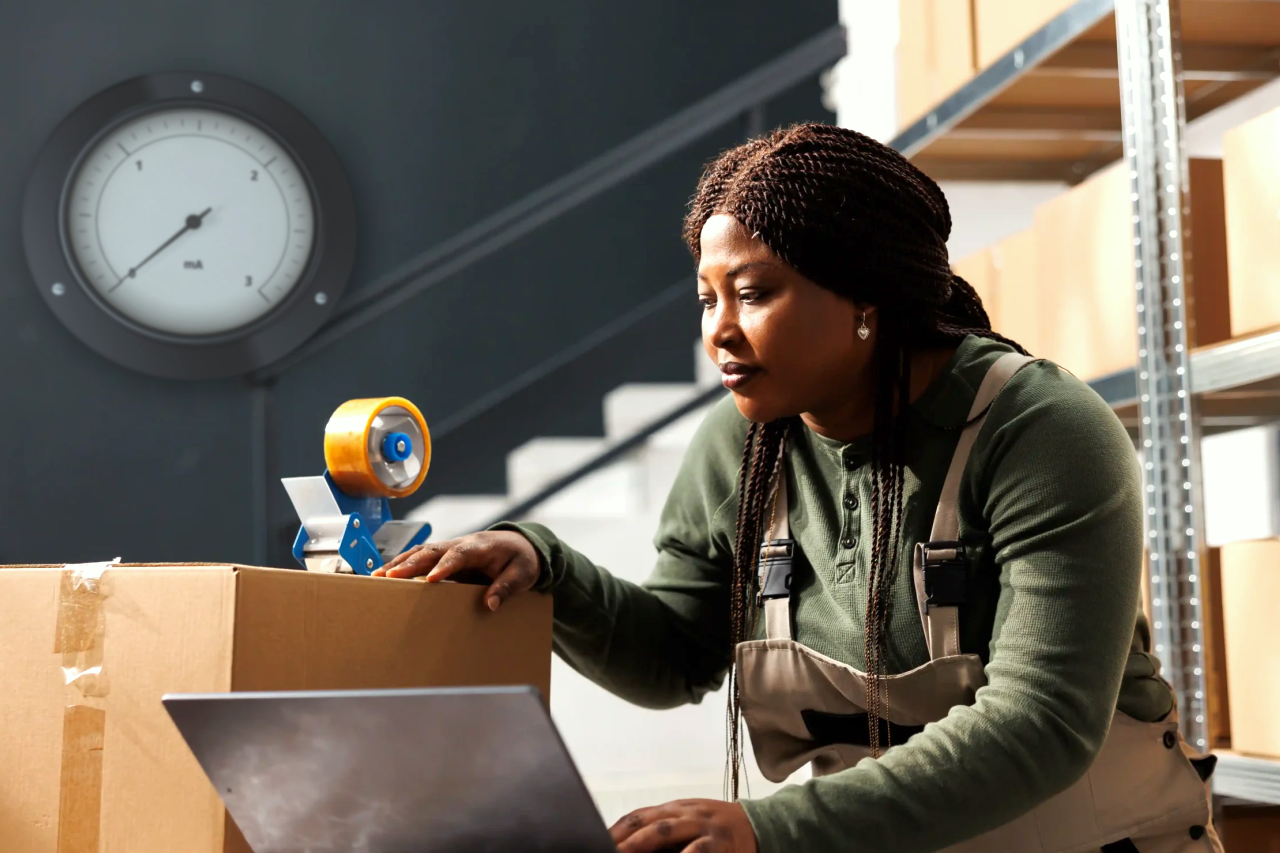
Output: 0 mA
